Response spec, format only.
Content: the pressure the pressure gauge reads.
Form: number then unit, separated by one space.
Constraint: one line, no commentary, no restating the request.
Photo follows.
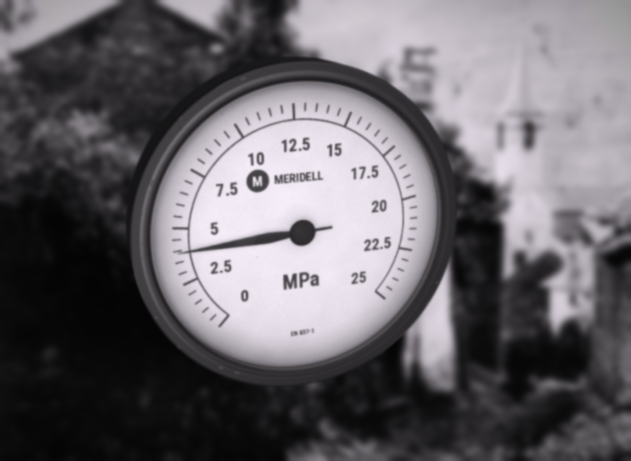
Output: 4 MPa
